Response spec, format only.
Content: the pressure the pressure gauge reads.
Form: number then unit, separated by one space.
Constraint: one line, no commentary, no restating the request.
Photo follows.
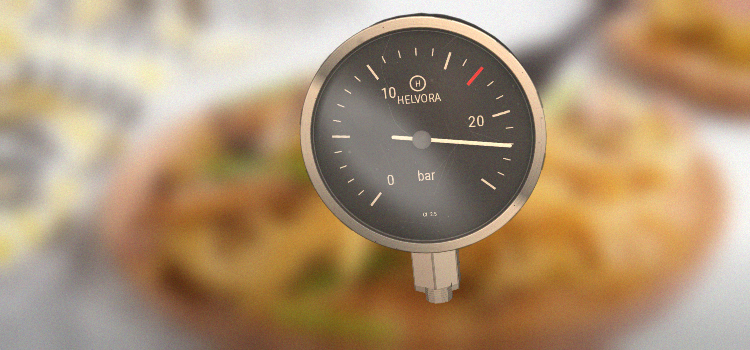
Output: 22 bar
